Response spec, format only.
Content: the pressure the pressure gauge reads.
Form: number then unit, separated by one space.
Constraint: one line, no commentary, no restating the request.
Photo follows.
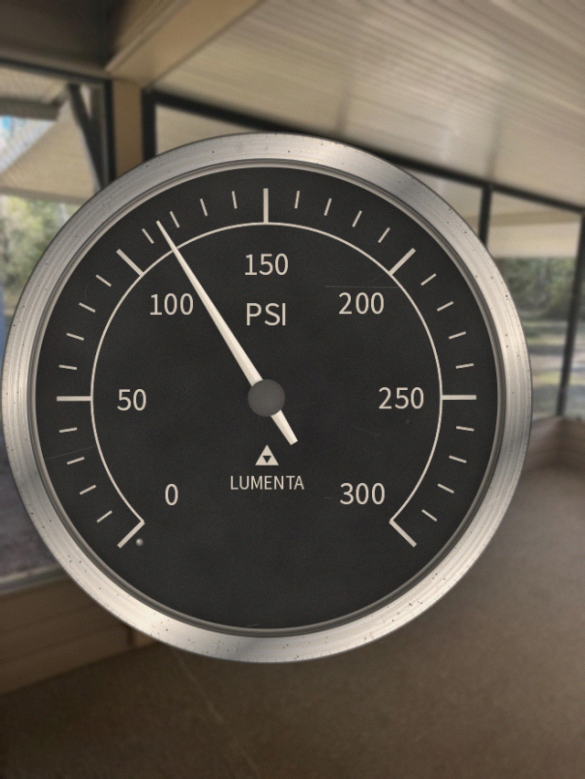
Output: 115 psi
